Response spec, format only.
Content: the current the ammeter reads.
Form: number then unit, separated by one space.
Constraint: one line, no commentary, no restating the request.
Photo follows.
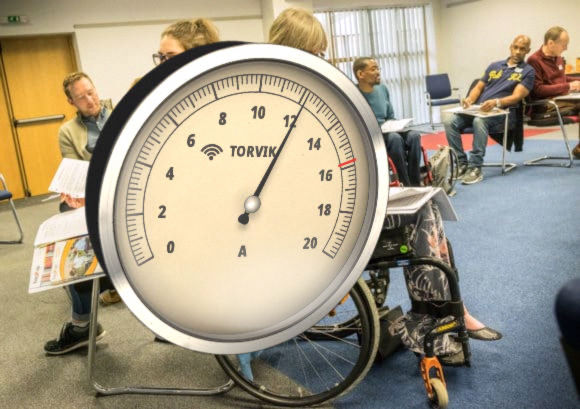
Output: 12 A
